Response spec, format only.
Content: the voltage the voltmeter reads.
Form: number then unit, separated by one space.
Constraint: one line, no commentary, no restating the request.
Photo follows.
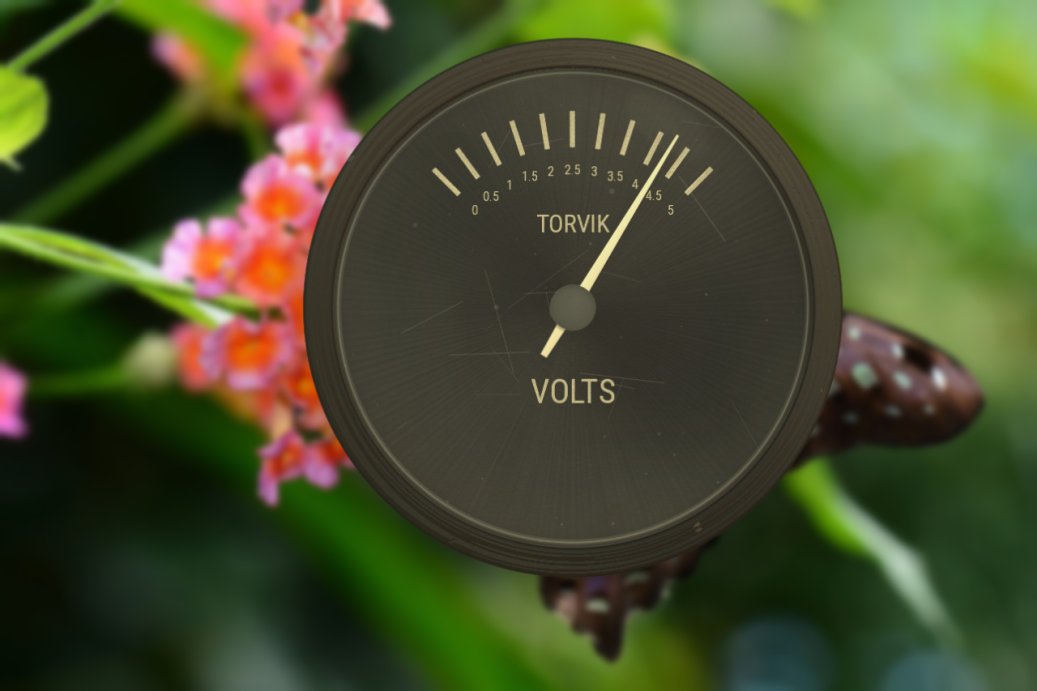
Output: 4.25 V
